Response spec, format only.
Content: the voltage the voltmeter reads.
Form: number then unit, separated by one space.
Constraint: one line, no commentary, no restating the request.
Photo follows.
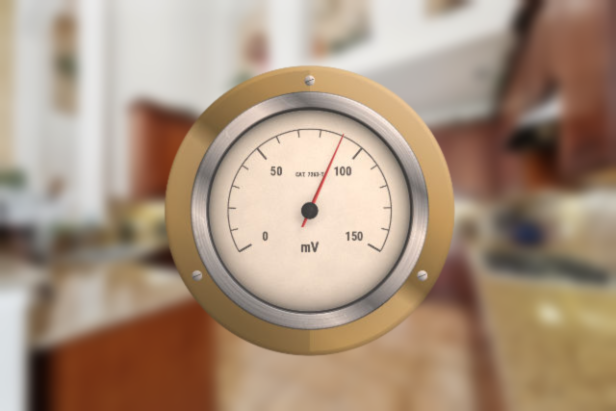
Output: 90 mV
